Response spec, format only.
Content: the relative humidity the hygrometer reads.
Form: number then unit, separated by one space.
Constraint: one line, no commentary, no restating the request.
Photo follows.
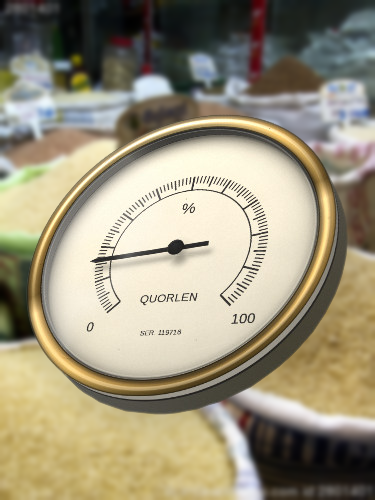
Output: 15 %
